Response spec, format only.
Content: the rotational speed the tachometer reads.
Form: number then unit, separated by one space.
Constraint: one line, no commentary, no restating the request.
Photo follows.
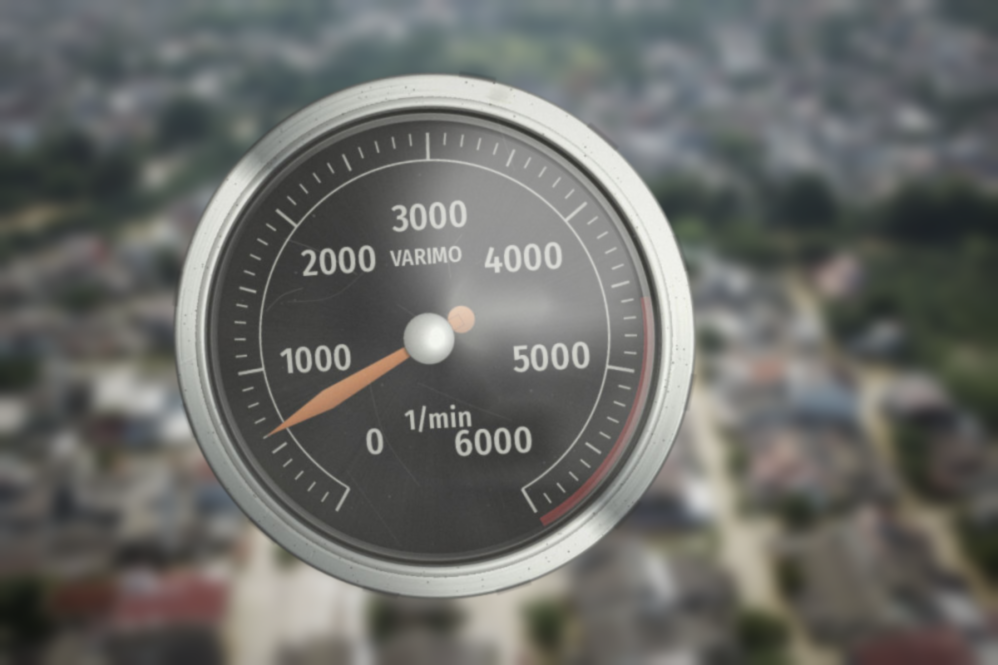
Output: 600 rpm
